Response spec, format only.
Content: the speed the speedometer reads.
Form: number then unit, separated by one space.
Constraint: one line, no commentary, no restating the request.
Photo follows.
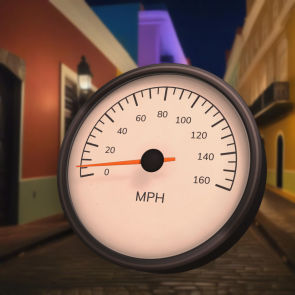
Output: 5 mph
